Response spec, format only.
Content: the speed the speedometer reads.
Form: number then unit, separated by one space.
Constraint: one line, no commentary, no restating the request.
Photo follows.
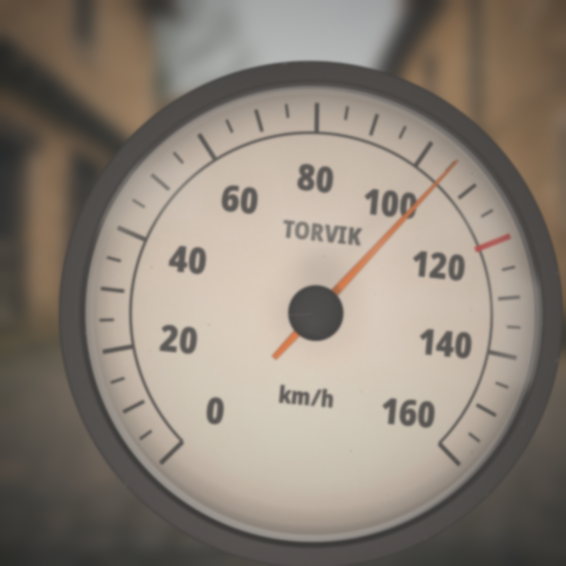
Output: 105 km/h
